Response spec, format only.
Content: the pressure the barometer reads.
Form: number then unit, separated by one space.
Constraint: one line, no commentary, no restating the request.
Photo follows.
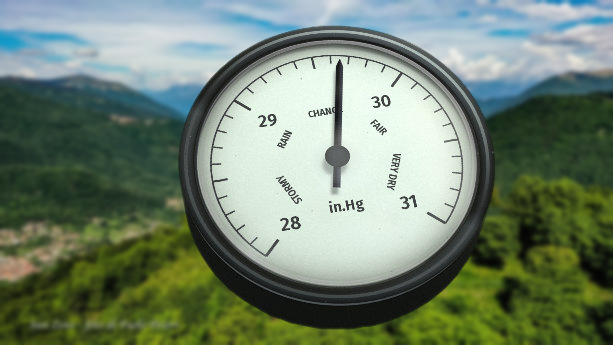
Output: 29.65 inHg
